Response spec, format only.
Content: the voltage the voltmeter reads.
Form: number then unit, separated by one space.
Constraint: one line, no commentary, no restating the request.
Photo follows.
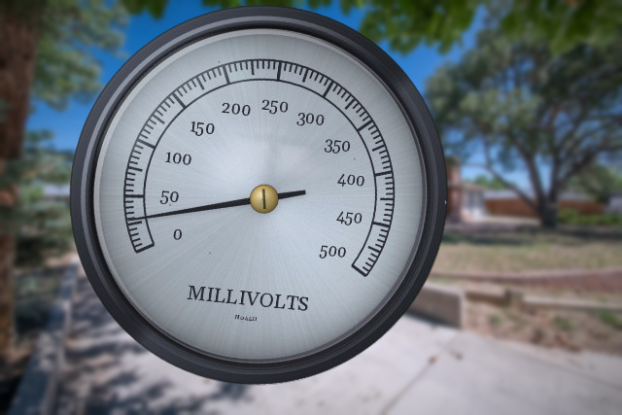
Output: 30 mV
